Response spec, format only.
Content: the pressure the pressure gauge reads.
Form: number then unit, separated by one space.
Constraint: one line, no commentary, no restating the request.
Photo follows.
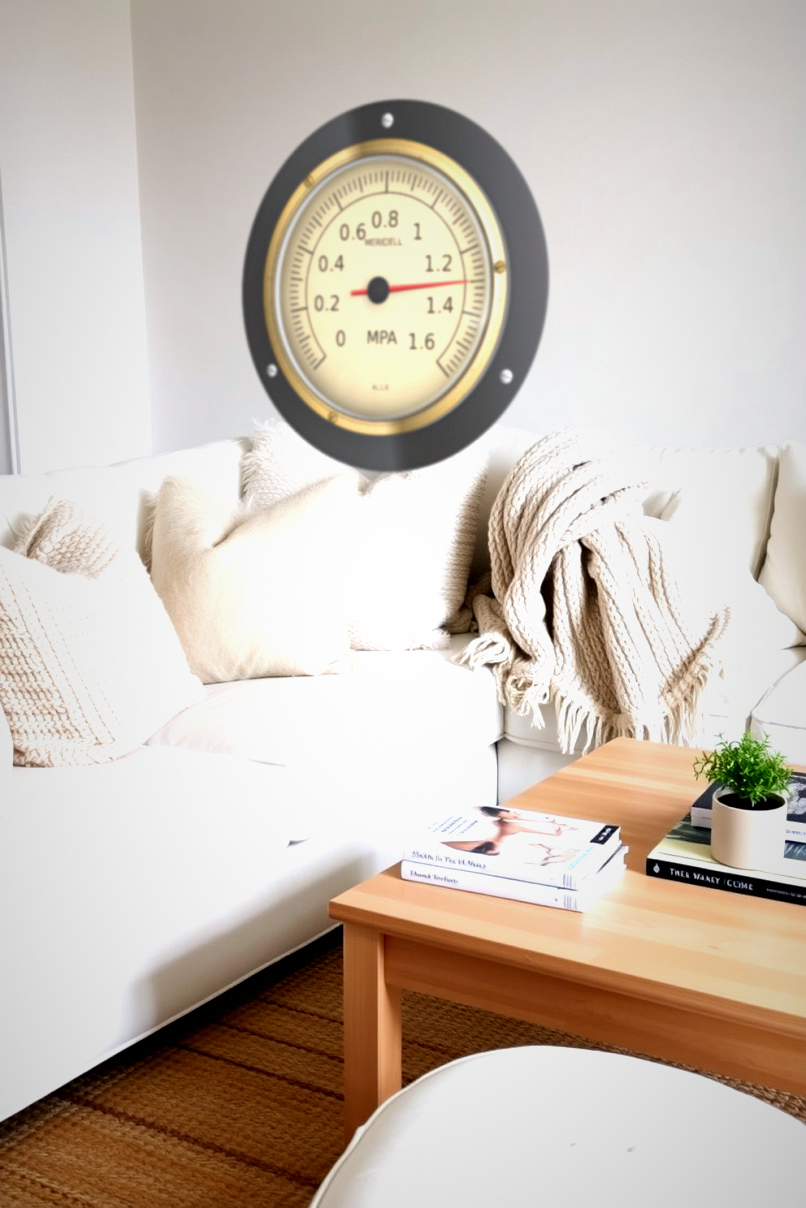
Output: 1.3 MPa
